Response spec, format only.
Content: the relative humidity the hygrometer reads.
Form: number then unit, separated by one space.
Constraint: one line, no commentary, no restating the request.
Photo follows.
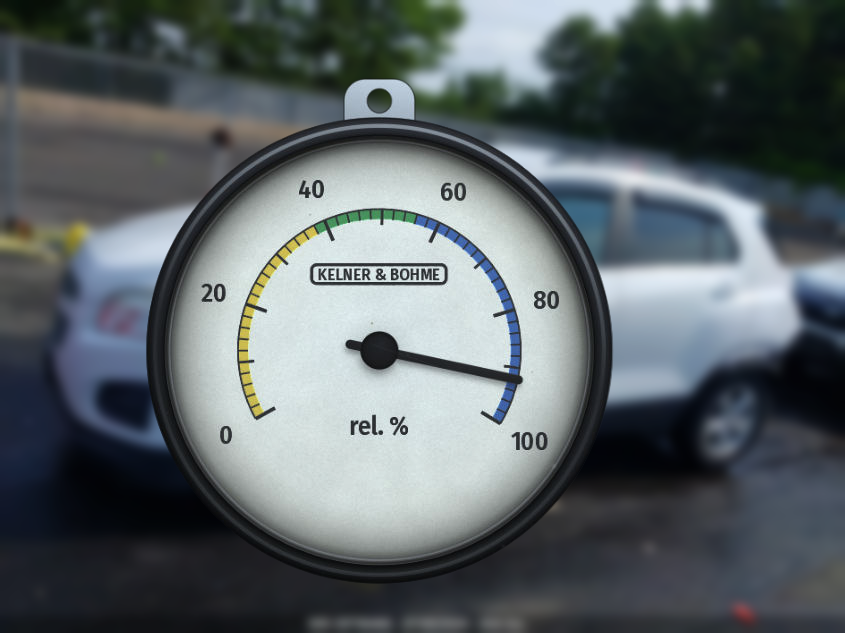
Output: 92 %
